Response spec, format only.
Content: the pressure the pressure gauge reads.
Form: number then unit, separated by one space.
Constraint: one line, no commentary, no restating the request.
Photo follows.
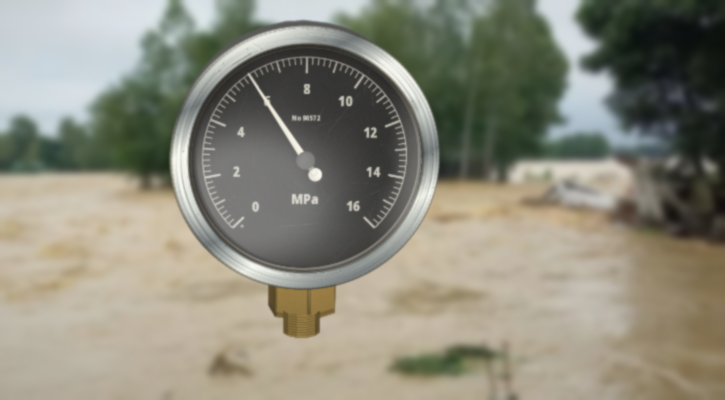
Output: 6 MPa
